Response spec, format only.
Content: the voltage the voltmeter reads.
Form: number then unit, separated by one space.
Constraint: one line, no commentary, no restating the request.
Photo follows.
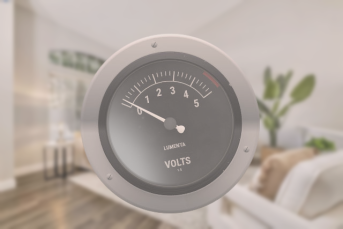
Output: 0.2 V
